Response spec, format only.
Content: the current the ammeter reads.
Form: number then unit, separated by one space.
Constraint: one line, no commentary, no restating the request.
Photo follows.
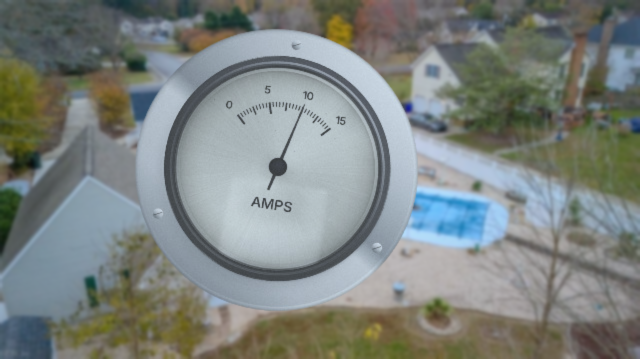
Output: 10 A
